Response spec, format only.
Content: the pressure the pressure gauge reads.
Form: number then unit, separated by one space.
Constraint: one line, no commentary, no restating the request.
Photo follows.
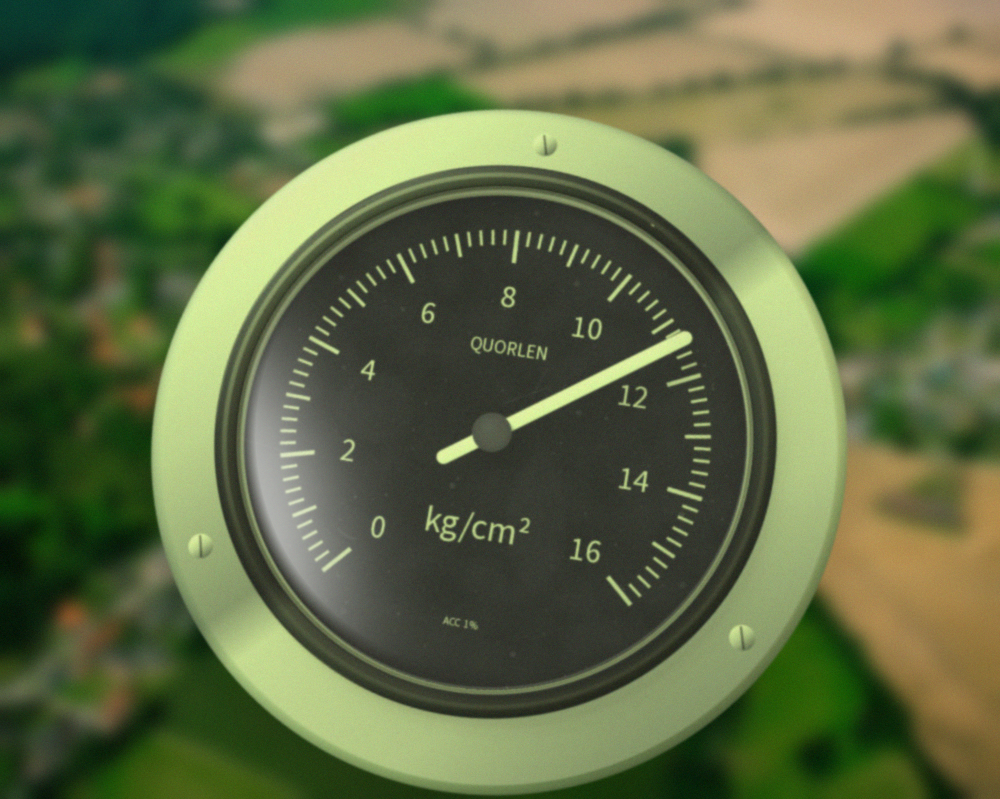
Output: 11.4 kg/cm²
